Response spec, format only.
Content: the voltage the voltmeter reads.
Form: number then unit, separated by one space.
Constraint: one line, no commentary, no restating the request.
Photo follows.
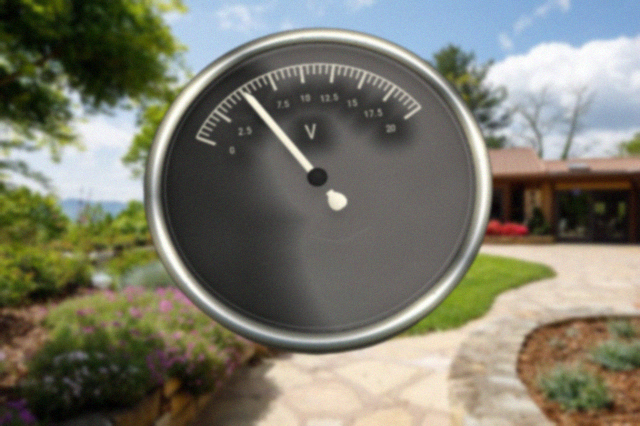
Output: 5 V
